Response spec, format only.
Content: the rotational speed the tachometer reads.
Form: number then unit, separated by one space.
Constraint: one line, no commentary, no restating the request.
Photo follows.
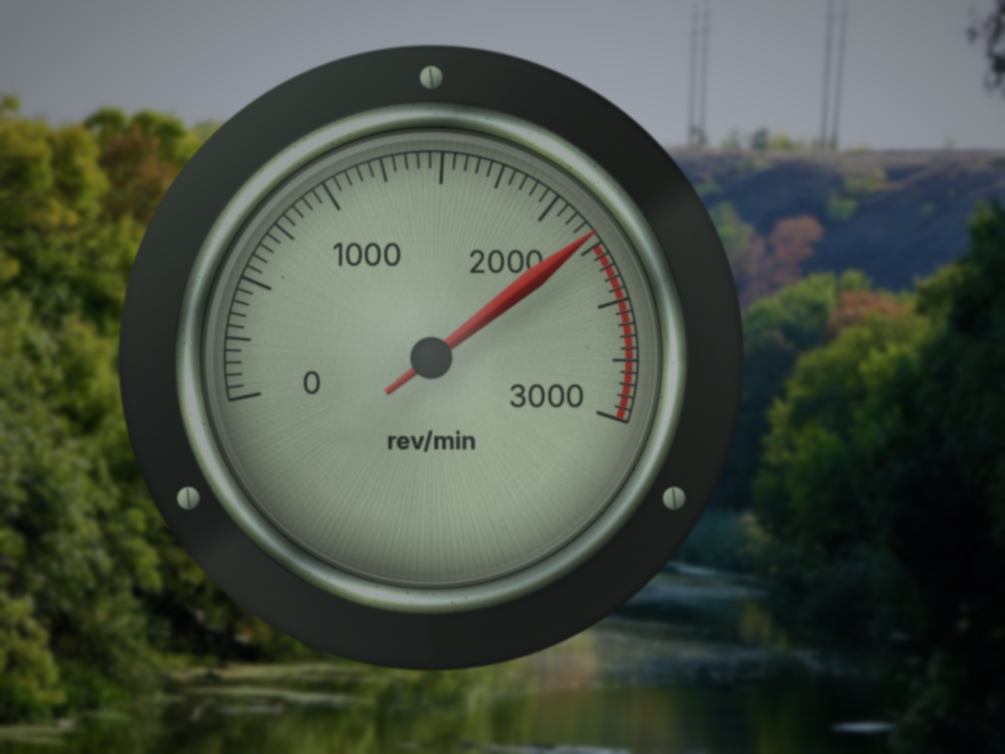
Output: 2200 rpm
